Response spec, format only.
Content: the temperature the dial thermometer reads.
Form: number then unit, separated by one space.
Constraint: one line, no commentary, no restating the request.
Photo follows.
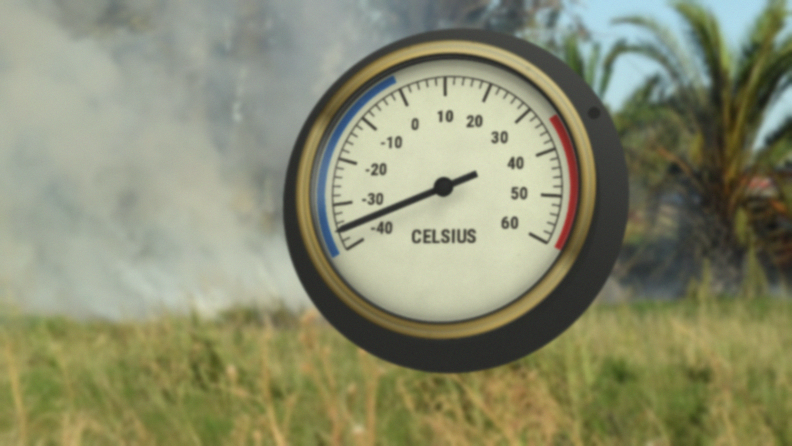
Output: -36 °C
